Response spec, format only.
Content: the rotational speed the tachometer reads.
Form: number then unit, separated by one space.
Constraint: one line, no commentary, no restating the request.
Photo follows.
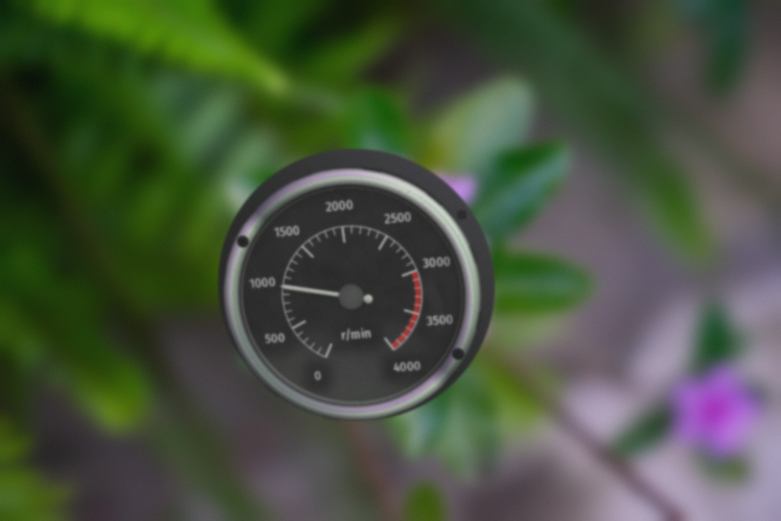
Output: 1000 rpm
